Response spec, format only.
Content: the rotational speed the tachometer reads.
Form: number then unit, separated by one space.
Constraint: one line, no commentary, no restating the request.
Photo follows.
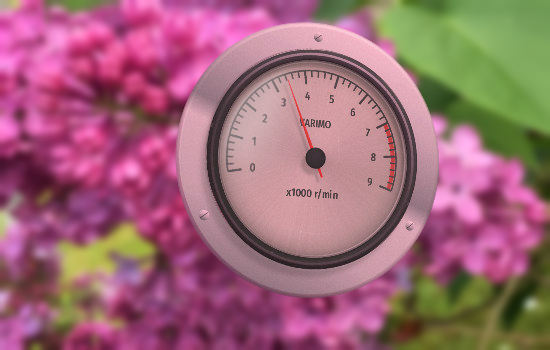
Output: 3400 rpm
